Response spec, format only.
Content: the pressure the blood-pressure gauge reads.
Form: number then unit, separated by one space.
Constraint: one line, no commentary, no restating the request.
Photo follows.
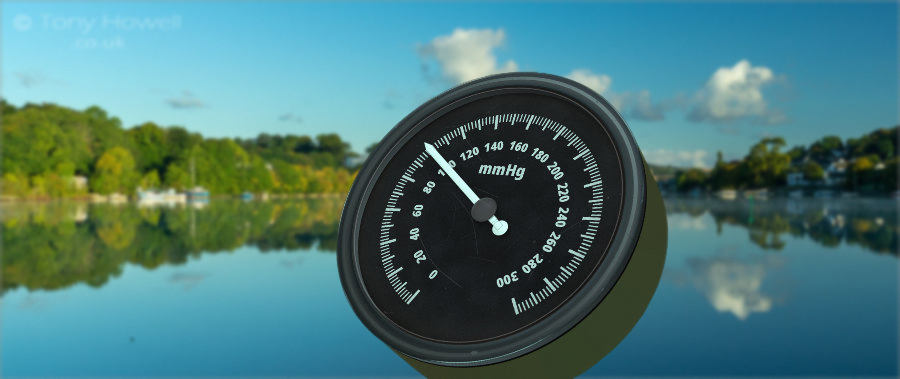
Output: 100 mmHg
